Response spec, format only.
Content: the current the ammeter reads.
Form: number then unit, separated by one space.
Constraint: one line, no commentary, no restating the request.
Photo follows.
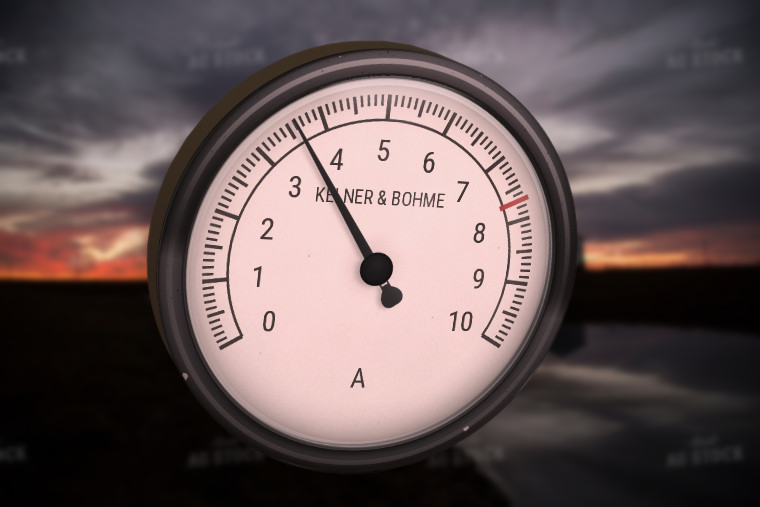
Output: 3.6 A
